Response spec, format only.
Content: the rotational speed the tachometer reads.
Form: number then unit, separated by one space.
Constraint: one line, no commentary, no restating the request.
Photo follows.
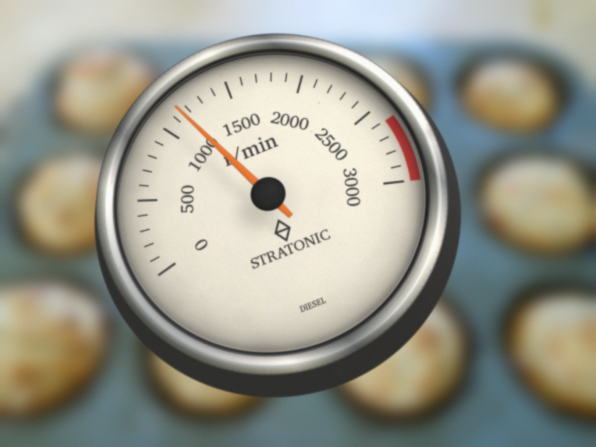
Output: 1150 rpm
